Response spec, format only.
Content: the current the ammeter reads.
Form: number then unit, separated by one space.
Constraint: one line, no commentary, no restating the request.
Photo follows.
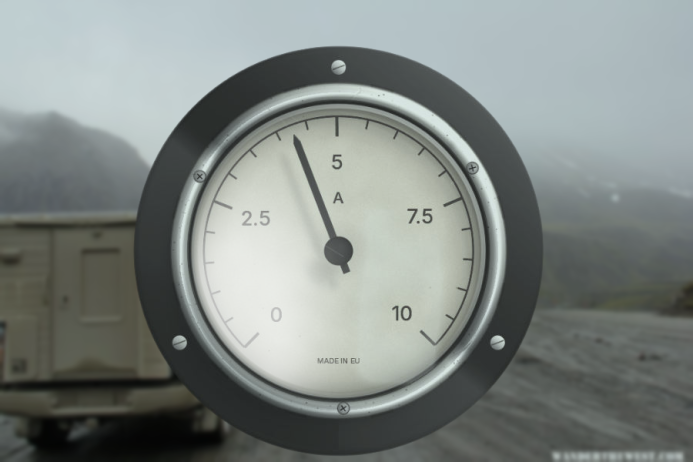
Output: 4.25 A
